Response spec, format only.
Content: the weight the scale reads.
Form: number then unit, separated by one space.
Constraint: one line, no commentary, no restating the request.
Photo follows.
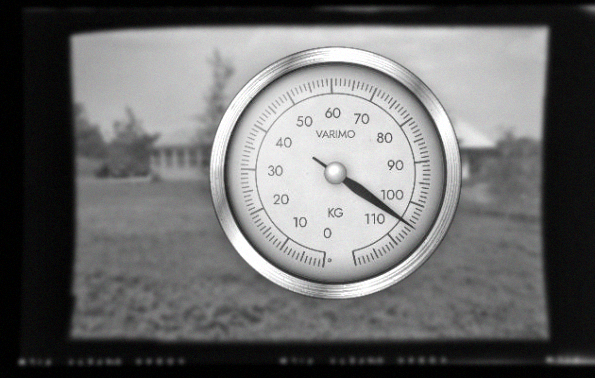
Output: 105 kg
